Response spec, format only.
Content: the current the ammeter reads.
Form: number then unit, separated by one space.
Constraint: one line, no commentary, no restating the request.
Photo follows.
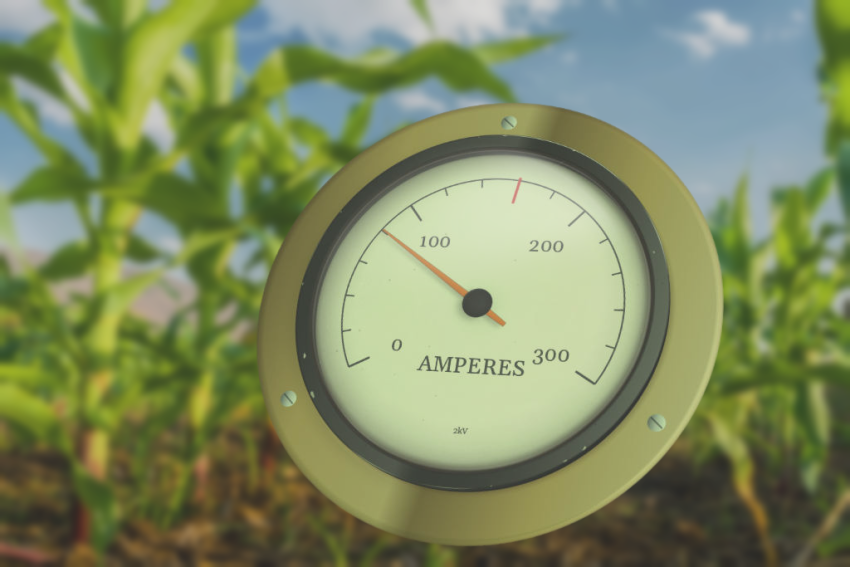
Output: 80 A
